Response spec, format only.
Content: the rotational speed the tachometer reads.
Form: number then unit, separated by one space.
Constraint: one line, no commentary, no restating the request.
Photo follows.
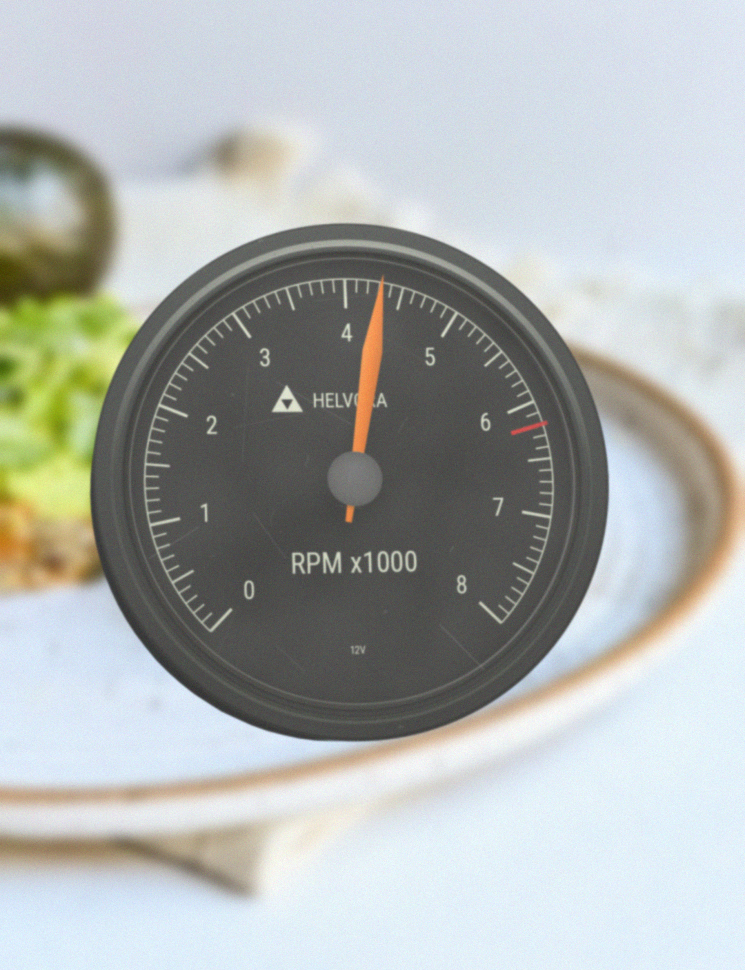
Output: 4300 rpm
